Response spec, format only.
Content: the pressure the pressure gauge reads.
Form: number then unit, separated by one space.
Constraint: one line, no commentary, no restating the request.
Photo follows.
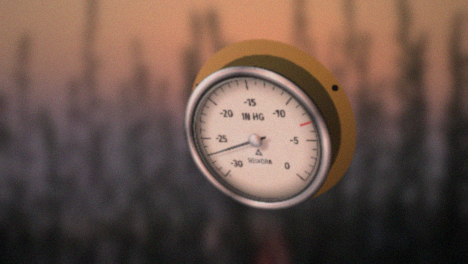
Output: -27 inHg
